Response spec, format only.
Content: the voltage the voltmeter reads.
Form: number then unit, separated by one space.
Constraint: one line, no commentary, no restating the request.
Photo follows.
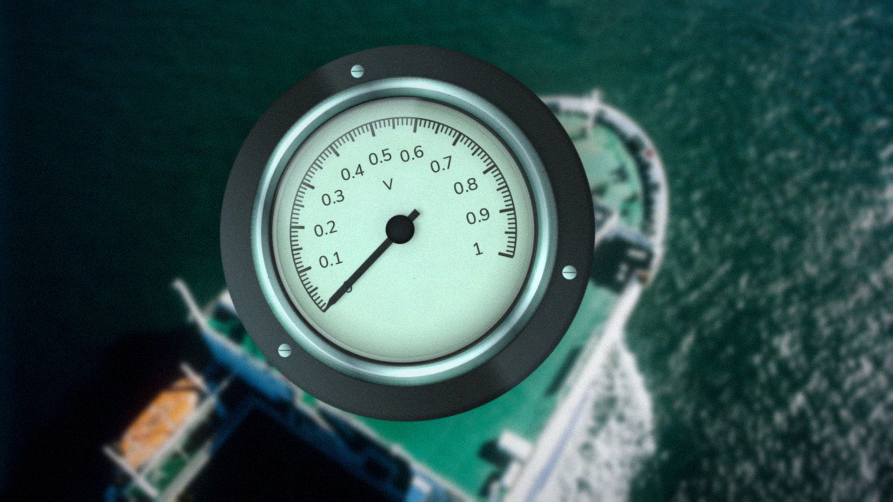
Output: 0 V
